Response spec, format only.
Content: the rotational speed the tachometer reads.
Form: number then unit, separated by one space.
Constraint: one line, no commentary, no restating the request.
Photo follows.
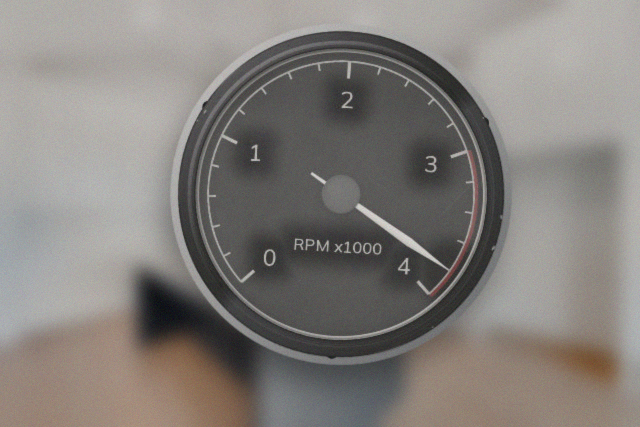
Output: 3800 rpm
